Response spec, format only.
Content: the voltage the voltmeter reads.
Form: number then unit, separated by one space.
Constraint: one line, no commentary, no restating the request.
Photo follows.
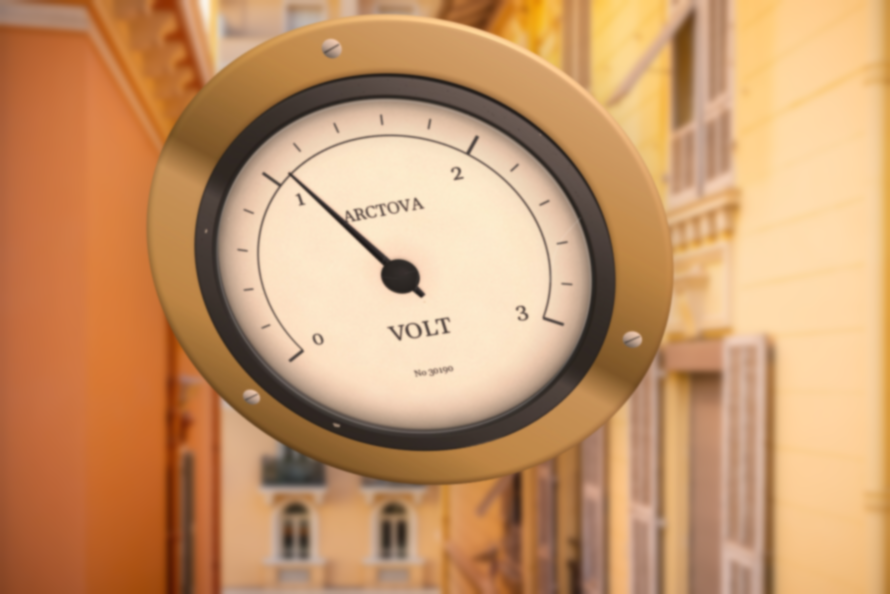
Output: 1.1 V
